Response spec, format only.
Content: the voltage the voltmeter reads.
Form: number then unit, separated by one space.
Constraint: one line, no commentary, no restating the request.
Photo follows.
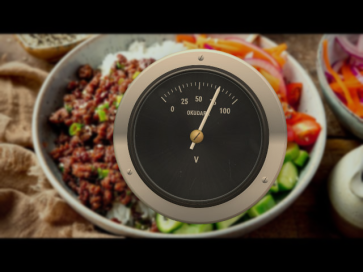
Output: 75 V
